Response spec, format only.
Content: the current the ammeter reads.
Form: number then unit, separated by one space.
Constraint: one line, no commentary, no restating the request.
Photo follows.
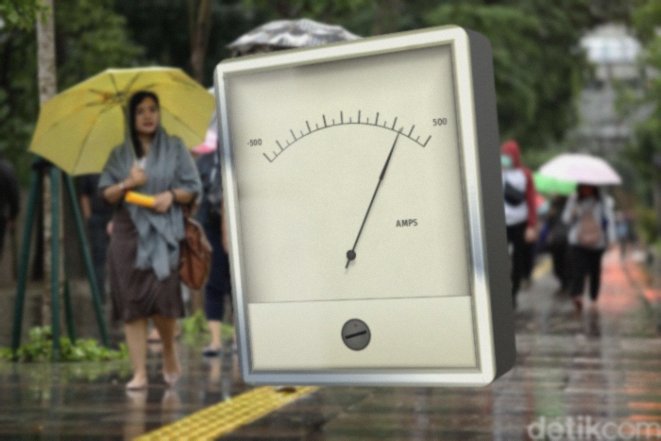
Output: 350 A
